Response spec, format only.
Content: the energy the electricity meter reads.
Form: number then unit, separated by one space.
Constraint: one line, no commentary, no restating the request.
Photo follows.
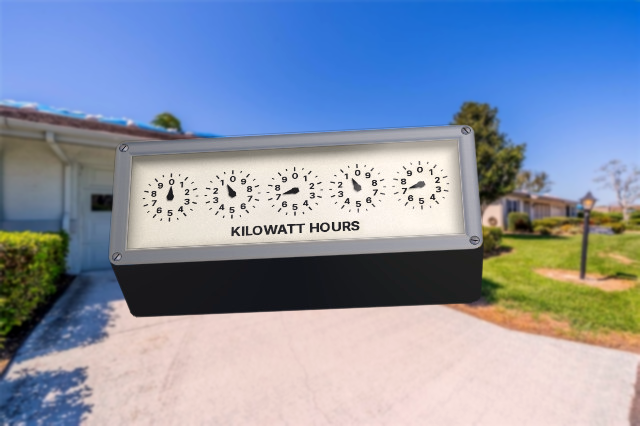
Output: 707 kWh
